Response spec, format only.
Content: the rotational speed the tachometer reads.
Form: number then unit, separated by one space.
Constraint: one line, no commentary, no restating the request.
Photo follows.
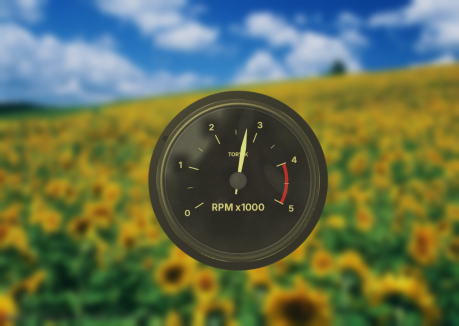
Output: 2750 rpm
